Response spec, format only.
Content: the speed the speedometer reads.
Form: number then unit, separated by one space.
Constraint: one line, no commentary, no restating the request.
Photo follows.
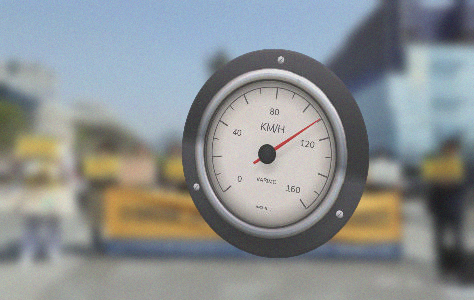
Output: 110 km/h
